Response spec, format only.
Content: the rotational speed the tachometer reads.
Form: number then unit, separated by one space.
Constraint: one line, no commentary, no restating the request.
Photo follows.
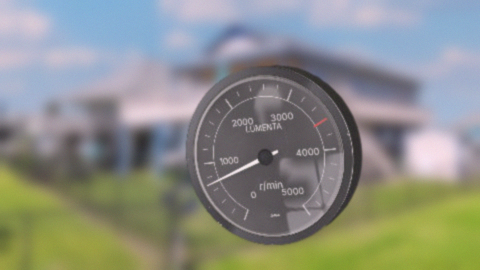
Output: 700 rpm
